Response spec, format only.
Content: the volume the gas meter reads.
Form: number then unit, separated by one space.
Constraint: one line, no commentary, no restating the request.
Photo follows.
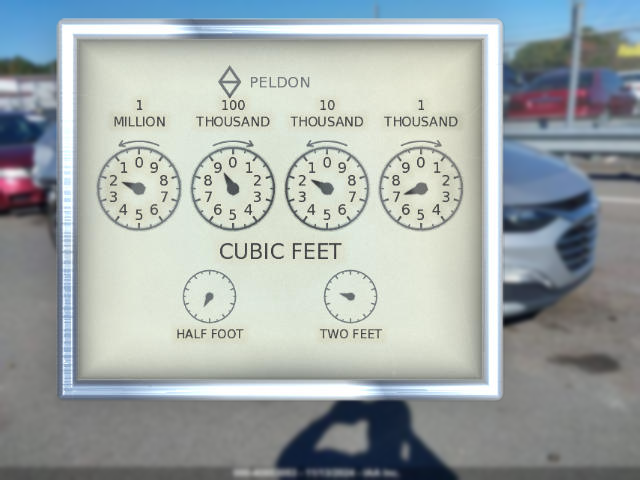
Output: 191700 ft³
